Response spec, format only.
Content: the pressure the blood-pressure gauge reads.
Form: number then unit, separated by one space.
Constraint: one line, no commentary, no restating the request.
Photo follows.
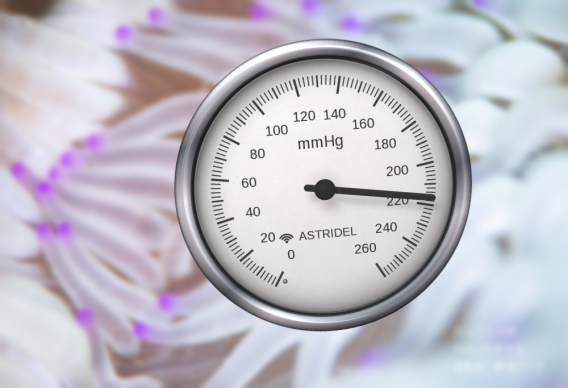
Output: 216 mmHg
